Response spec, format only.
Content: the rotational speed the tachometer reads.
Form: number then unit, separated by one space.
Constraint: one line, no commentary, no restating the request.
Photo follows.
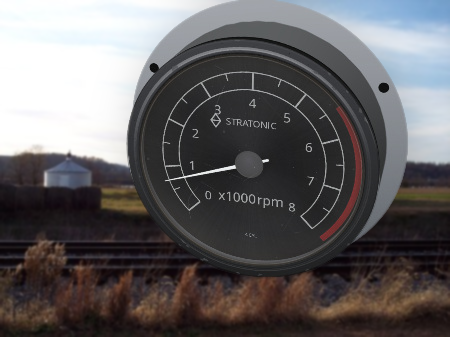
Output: 750 rpm
